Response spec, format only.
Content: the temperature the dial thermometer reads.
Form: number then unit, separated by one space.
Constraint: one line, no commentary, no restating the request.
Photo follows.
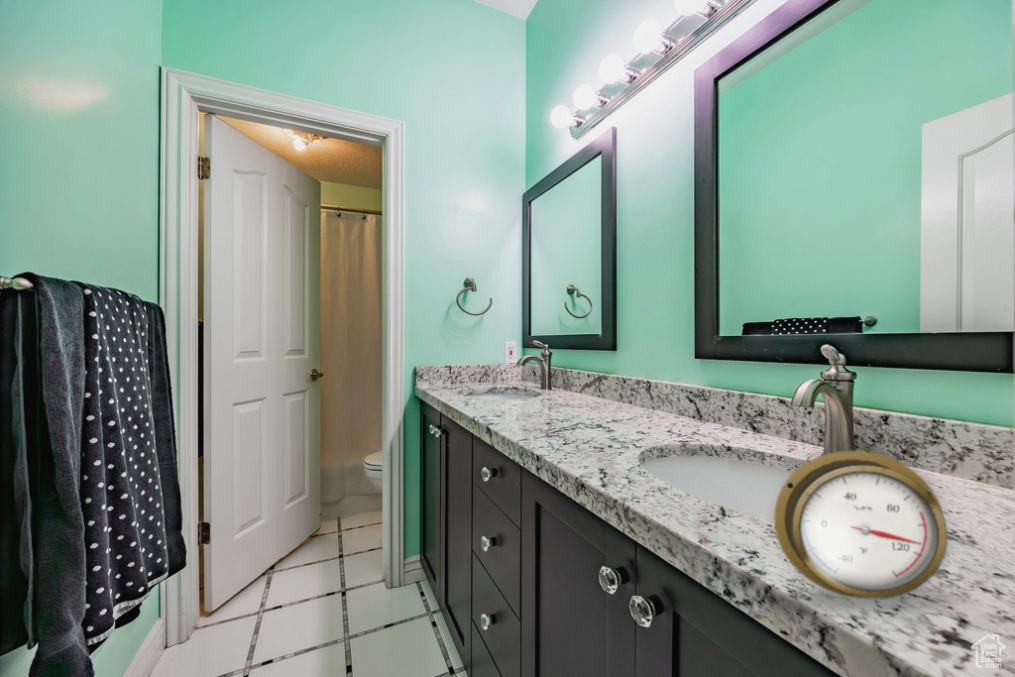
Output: 112 °F
